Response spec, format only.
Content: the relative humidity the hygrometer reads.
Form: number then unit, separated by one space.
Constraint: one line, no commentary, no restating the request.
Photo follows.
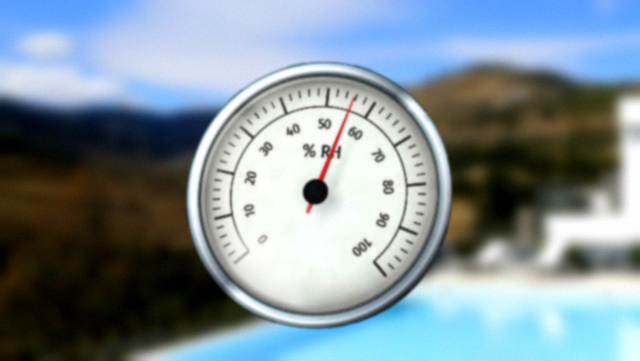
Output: 56 %
